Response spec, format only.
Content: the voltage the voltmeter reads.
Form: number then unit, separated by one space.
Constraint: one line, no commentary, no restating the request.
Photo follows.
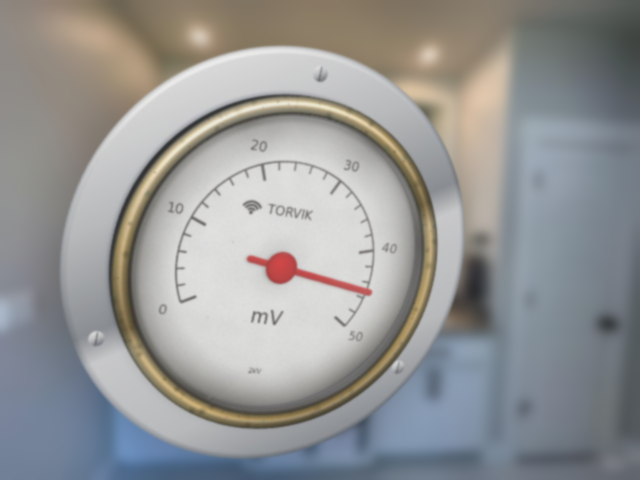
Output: 45 mV
